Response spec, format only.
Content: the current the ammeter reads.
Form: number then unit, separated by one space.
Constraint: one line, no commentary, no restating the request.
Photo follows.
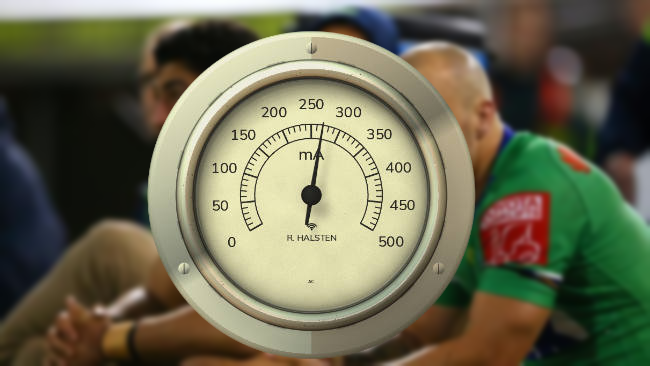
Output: 270 mA
